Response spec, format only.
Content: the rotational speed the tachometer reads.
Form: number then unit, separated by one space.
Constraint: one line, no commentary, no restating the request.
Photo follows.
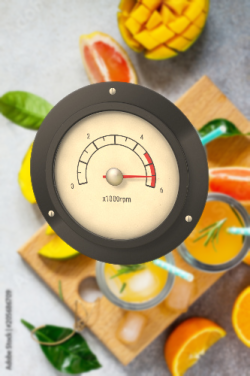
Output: 5500 rpm
